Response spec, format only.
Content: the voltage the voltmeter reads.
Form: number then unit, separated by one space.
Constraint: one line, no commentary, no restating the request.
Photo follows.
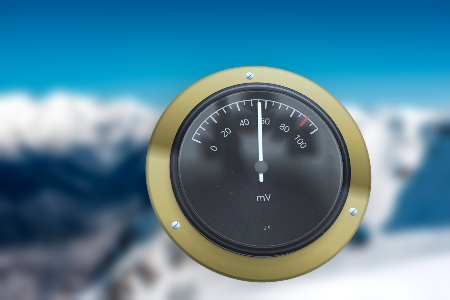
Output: 55 mV
